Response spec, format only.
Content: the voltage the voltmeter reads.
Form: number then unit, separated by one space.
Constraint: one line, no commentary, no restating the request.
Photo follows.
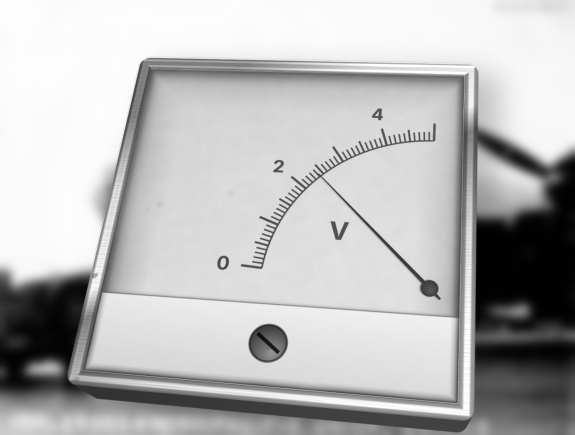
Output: 2.4 V
